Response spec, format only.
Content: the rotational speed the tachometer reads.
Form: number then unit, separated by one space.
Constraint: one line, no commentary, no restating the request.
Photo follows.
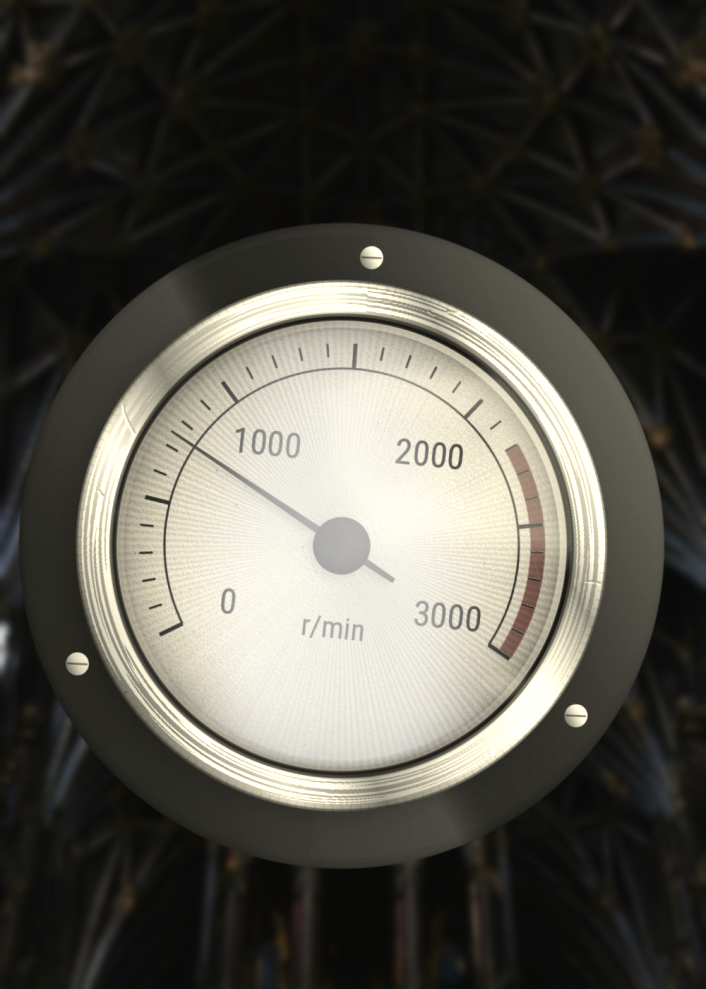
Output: 750 rpm
